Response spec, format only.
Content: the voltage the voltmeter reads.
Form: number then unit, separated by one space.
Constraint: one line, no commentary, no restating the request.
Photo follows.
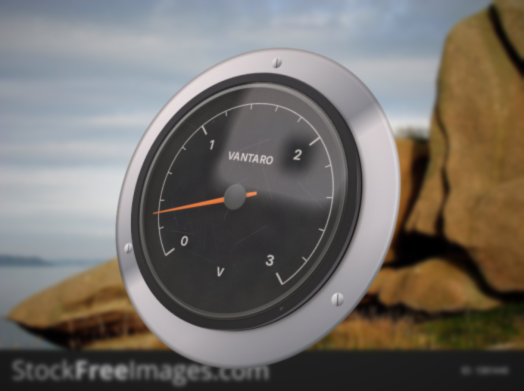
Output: 0.3 V
